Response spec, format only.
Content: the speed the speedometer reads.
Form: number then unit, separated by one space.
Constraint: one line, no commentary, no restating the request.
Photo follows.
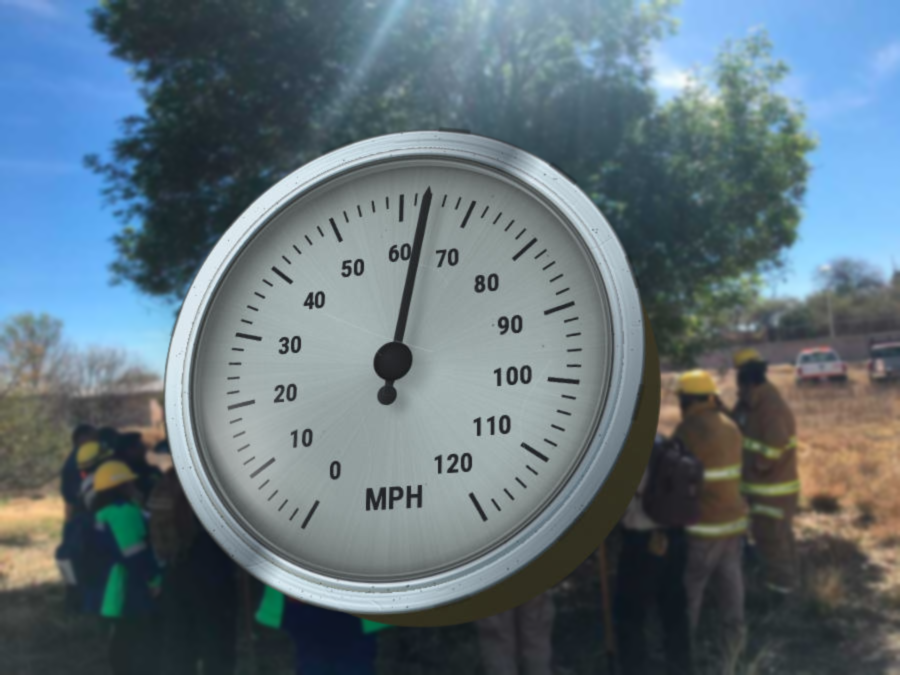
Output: 64 mph
